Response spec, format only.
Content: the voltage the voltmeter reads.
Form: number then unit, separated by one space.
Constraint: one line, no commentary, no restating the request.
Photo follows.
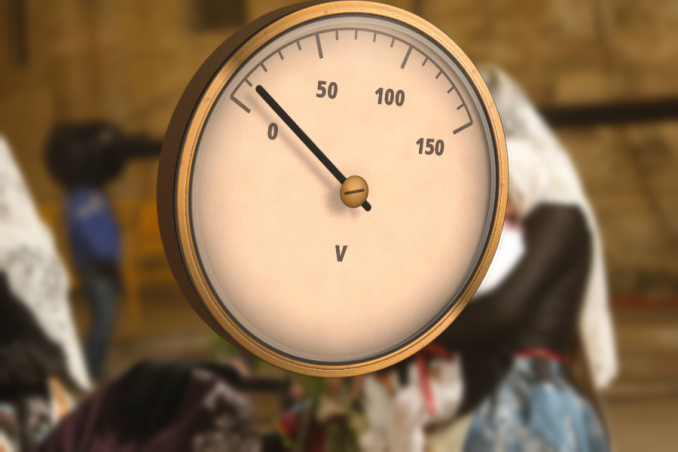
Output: 10 V
